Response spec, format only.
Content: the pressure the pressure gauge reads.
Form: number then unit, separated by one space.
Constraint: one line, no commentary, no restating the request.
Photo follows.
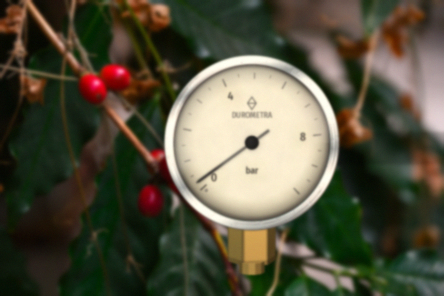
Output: 0.25 bar
